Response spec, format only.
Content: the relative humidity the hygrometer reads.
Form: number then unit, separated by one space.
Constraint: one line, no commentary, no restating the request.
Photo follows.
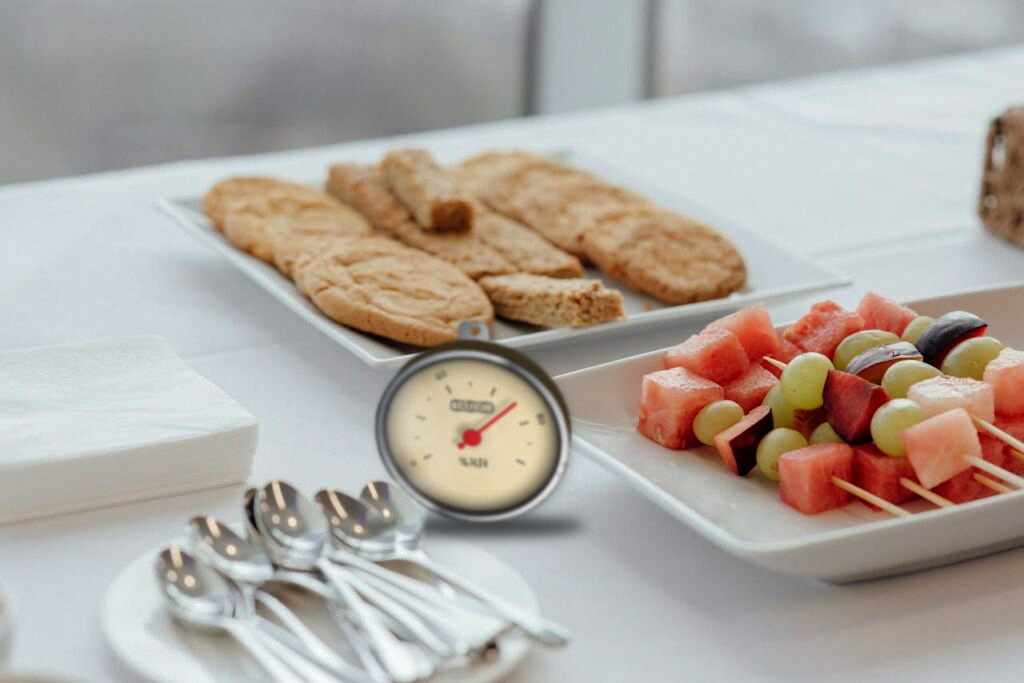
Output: 70 %
